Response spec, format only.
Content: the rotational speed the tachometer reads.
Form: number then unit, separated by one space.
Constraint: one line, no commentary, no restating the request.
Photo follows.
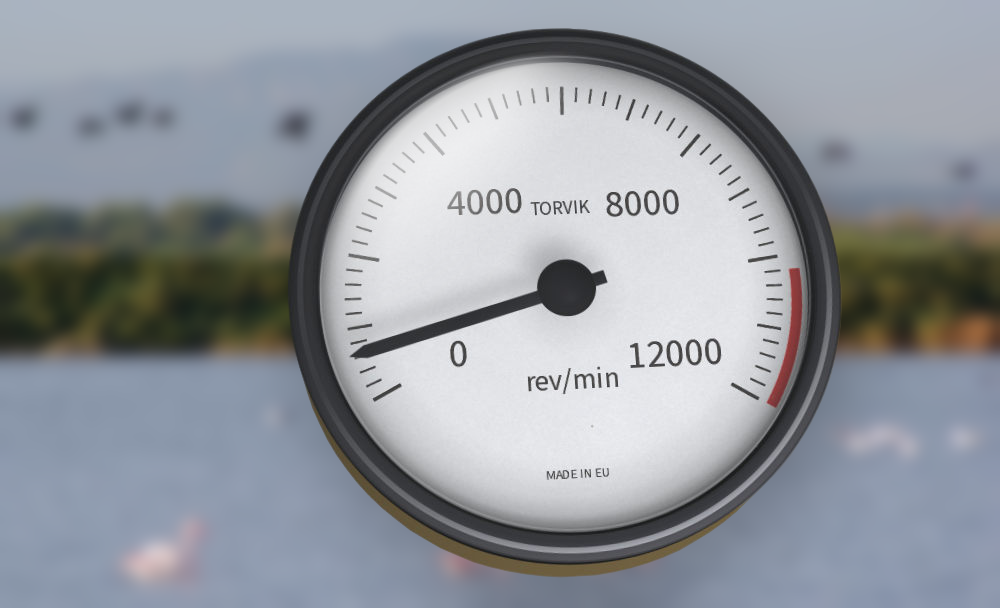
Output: 600 rpm
